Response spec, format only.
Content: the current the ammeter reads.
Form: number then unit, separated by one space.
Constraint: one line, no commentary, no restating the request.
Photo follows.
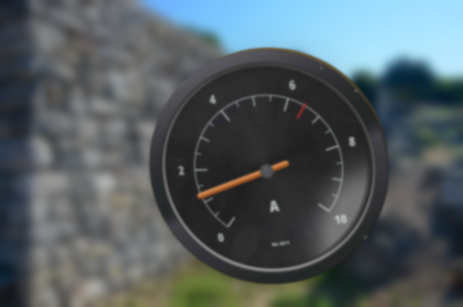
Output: 1.25 A
